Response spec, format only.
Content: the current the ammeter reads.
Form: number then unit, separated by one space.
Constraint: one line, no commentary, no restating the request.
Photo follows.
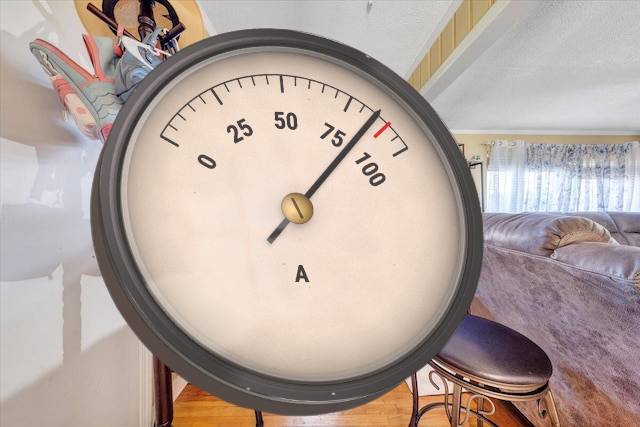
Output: 85 A
